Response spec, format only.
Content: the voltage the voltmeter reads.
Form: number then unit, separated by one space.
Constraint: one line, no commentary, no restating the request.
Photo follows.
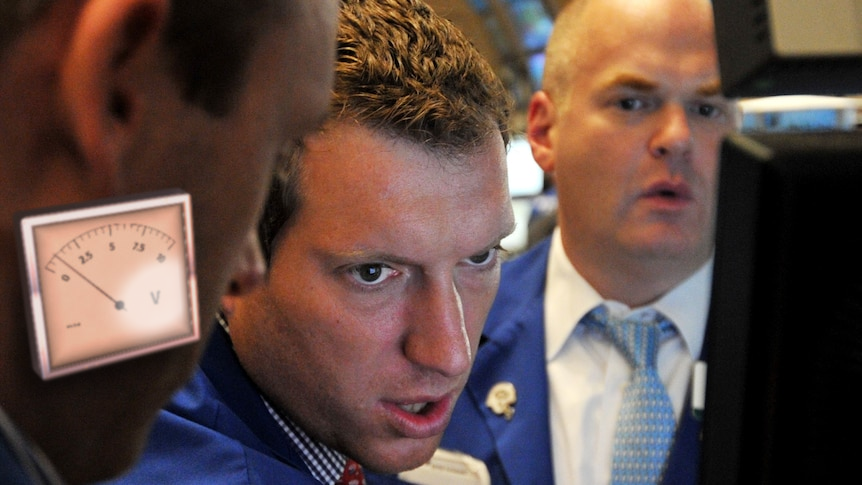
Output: 1 V
